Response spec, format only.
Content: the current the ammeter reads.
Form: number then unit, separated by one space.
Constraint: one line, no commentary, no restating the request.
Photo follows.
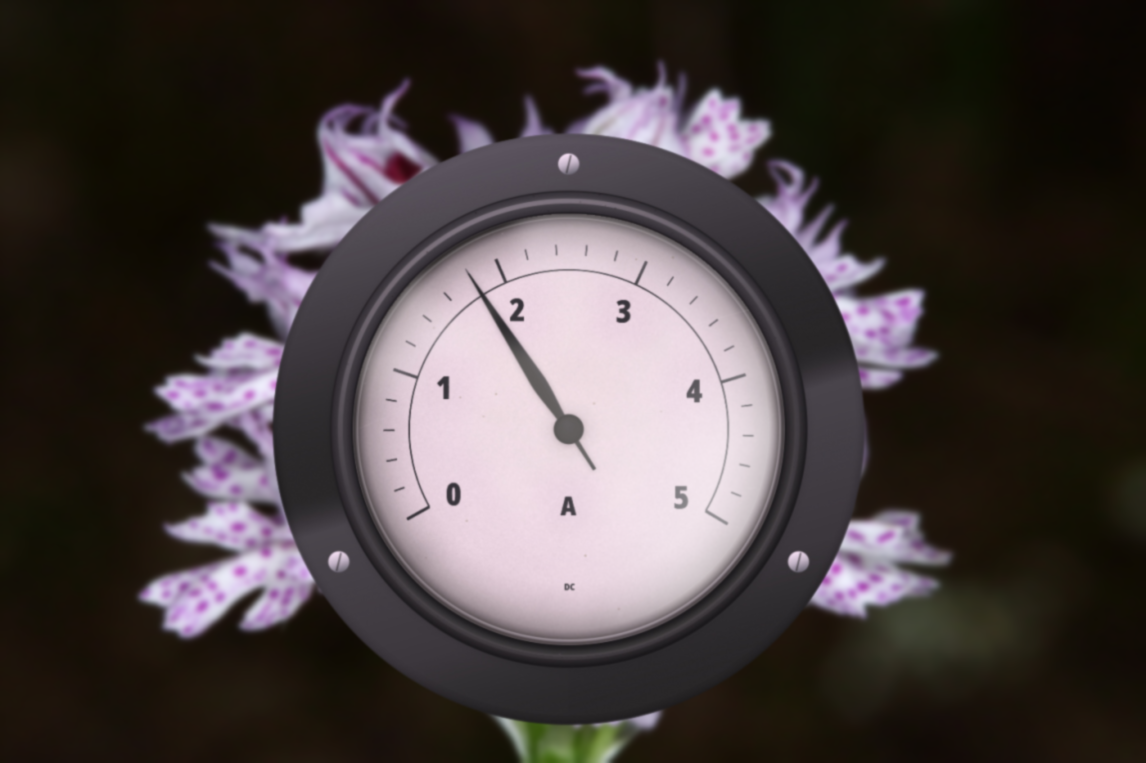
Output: 1.8 A
